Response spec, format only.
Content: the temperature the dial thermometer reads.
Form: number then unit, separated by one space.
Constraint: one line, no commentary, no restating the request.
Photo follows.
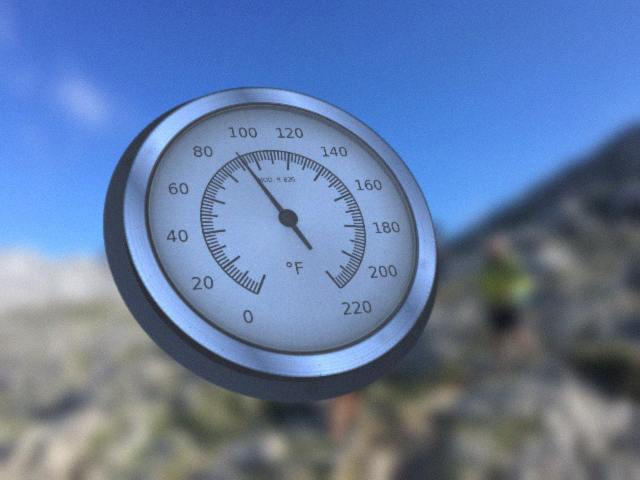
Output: 90 °F
